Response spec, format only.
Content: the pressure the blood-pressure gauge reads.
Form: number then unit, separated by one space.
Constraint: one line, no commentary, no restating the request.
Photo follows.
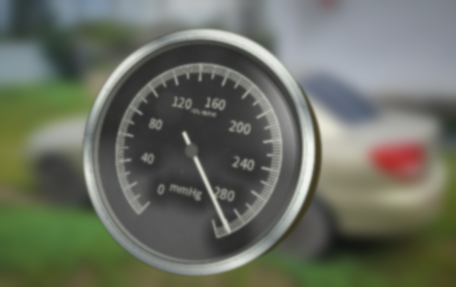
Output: 290 mmHg
